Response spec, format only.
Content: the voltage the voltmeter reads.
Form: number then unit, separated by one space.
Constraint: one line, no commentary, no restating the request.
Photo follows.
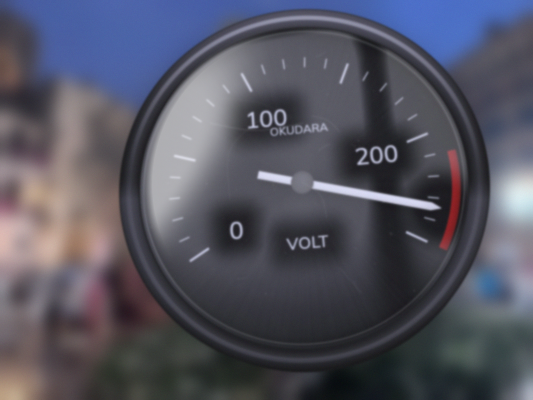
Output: 235 V
